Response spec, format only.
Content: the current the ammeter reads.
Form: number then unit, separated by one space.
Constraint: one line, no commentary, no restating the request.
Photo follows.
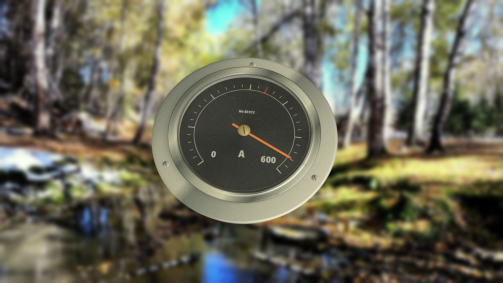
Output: 560 A
